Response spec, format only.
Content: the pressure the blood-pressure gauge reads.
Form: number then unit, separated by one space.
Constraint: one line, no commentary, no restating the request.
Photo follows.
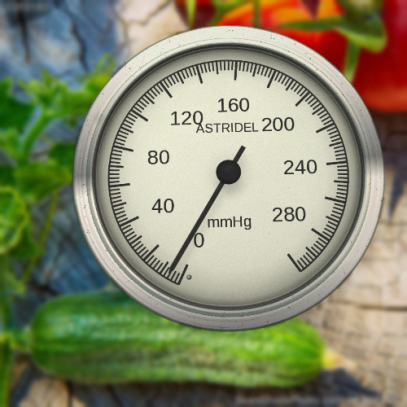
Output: 6 mmHg
